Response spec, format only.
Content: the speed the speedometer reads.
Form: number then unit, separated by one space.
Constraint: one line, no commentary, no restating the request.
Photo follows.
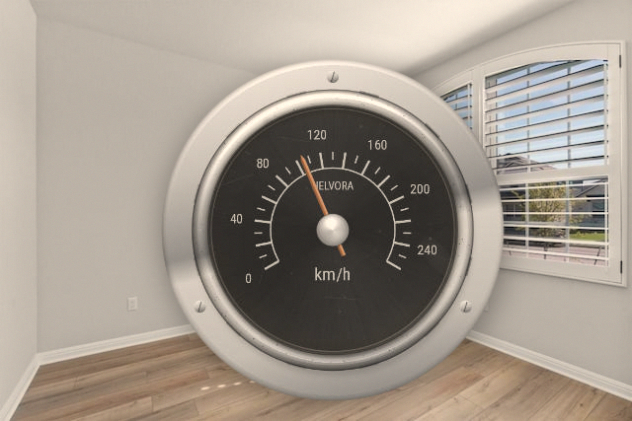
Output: 105 km/h
